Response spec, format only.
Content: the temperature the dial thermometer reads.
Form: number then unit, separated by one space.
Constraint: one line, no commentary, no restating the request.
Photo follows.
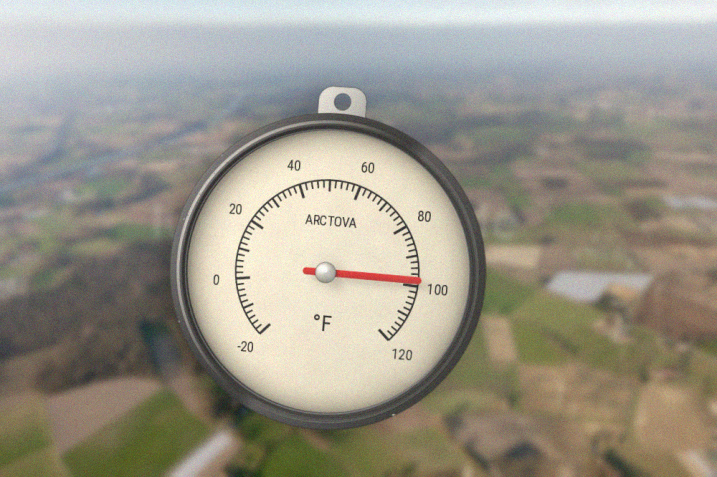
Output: 98 °F
